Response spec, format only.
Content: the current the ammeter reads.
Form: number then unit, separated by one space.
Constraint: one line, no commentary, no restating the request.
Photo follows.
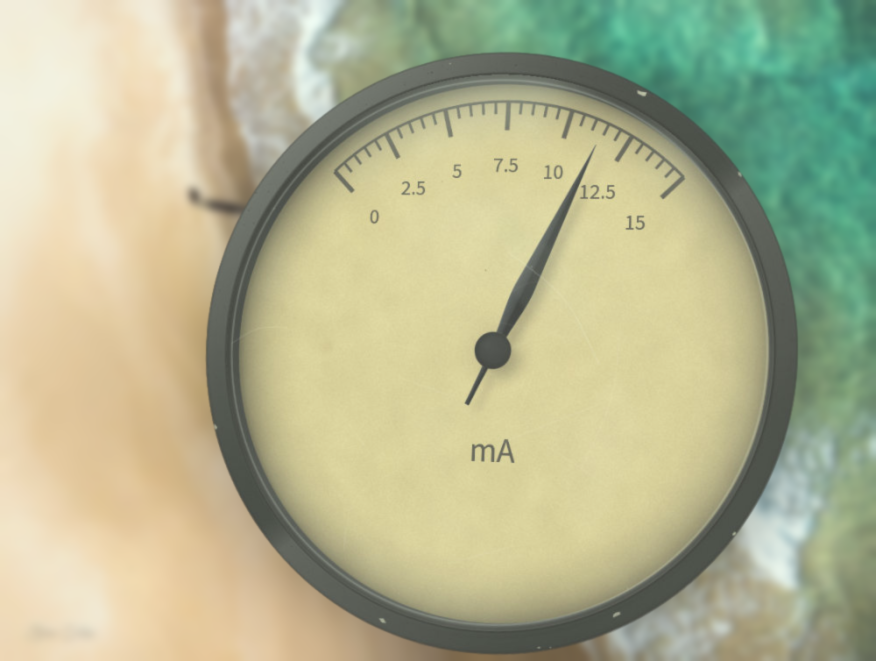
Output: 11.5 mA
